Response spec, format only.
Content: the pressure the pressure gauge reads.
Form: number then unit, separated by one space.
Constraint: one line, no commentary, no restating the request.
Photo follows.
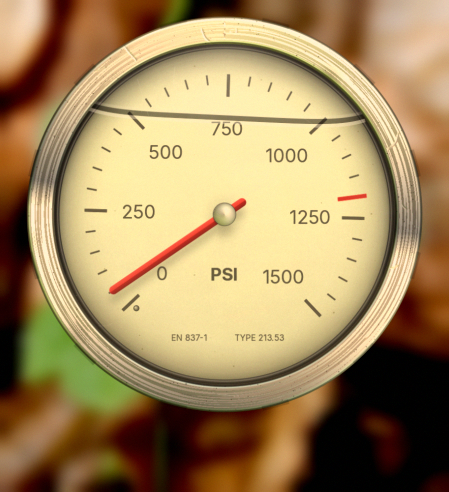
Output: 50 psi
